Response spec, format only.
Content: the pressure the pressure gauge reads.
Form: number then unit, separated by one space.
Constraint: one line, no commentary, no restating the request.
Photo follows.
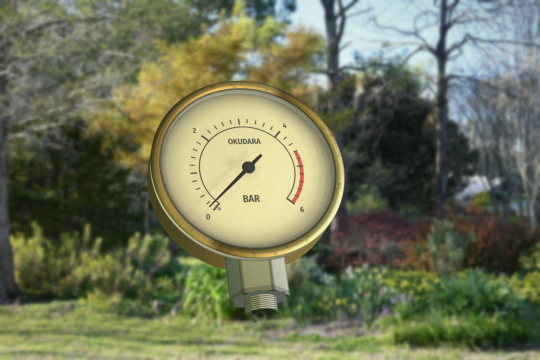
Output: 0.1 bar
